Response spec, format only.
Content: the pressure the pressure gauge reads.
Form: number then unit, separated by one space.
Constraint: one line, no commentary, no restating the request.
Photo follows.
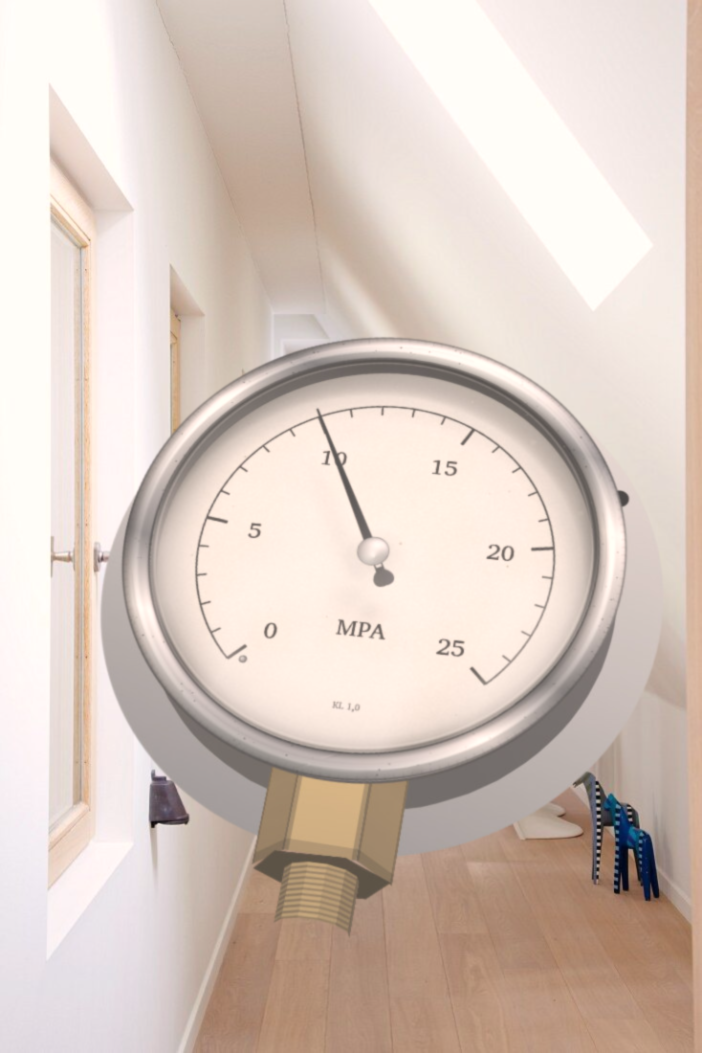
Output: 10 MPa
